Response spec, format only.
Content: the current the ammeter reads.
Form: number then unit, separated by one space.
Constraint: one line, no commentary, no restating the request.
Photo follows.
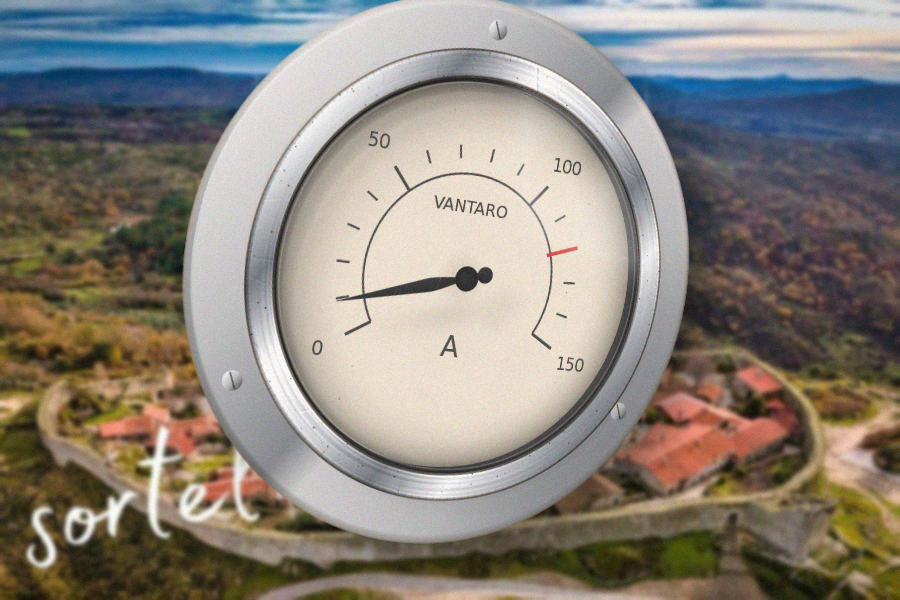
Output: 10 A
